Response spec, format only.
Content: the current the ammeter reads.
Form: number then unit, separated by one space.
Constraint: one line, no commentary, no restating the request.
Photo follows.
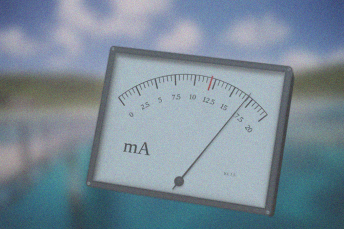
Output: 17 mA
